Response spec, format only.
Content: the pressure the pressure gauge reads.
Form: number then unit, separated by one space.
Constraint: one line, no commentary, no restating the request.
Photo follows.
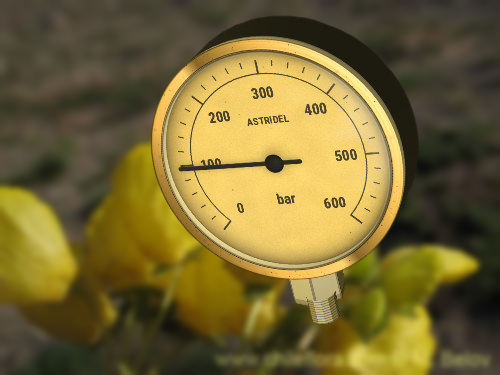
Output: 100 bar
